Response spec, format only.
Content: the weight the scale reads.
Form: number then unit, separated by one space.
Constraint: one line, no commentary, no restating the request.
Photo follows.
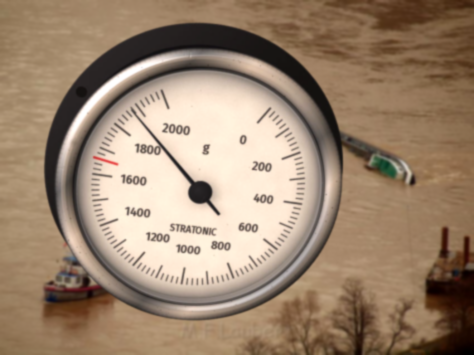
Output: 1880 g
